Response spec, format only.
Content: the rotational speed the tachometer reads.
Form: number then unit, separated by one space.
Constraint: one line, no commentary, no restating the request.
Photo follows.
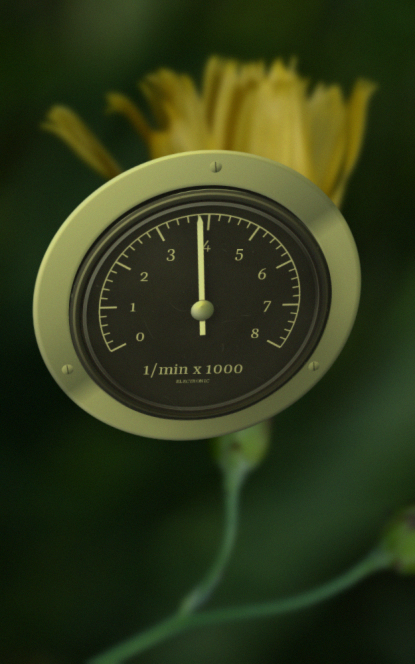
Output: 3800 rpm
